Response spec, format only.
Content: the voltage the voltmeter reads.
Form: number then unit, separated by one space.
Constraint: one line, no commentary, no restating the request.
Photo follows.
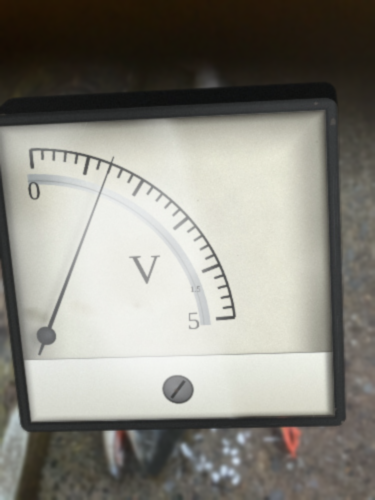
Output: 1.4 V
